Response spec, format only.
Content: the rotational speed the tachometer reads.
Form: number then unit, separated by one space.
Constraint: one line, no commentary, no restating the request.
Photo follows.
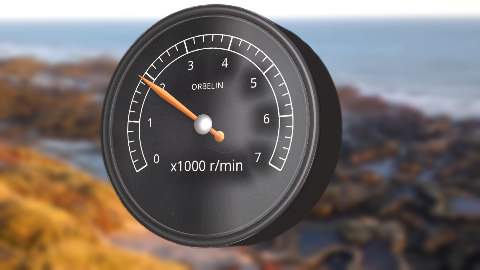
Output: 1900 rpm
